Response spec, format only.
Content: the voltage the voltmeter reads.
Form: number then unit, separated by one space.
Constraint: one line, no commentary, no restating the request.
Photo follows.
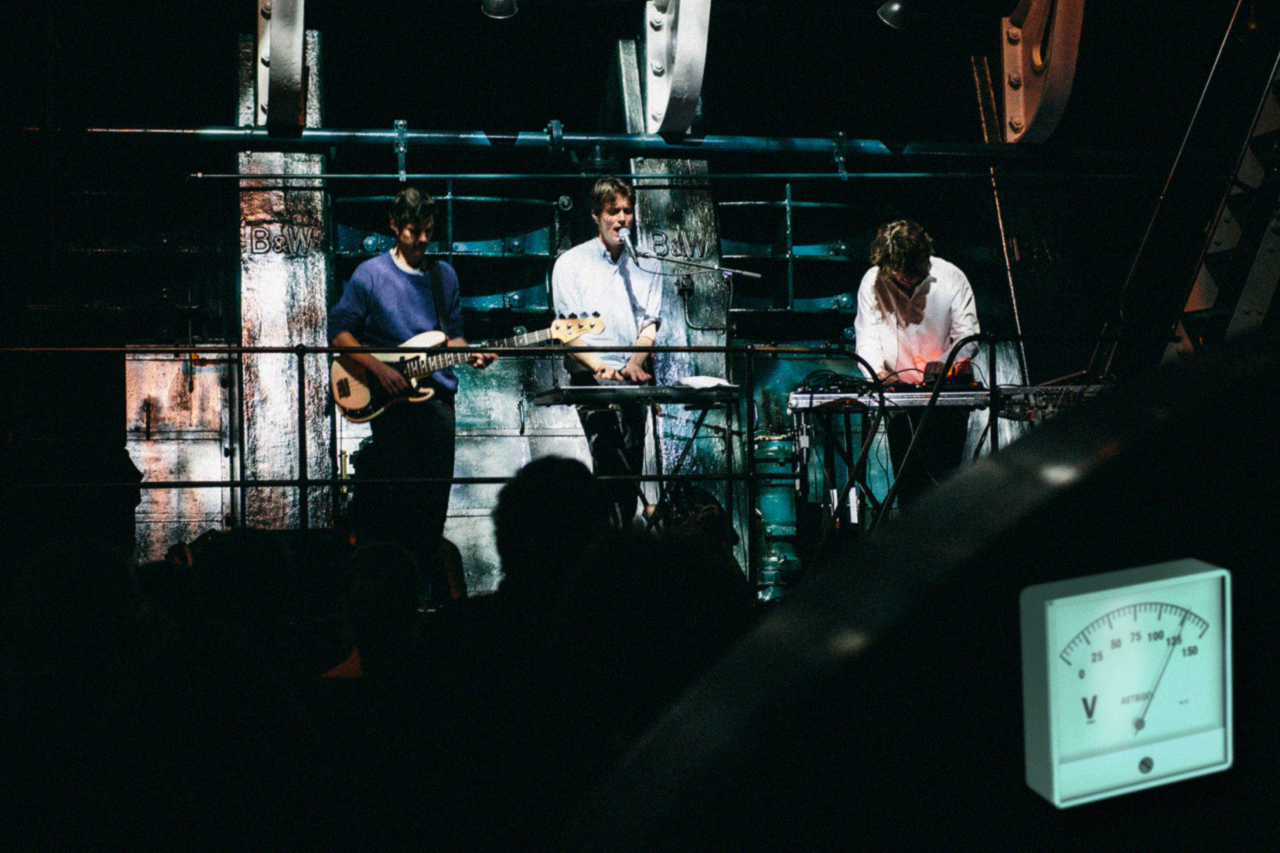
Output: 125 V
